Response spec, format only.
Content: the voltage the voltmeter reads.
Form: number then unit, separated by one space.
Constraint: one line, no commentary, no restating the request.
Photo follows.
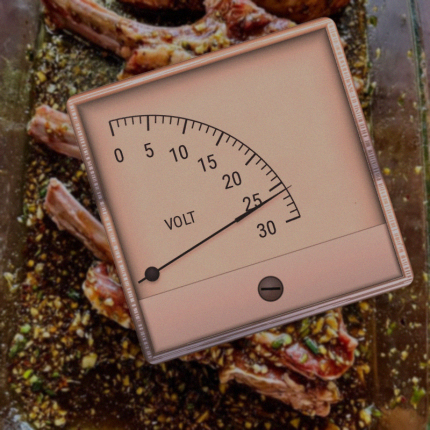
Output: 26 V
